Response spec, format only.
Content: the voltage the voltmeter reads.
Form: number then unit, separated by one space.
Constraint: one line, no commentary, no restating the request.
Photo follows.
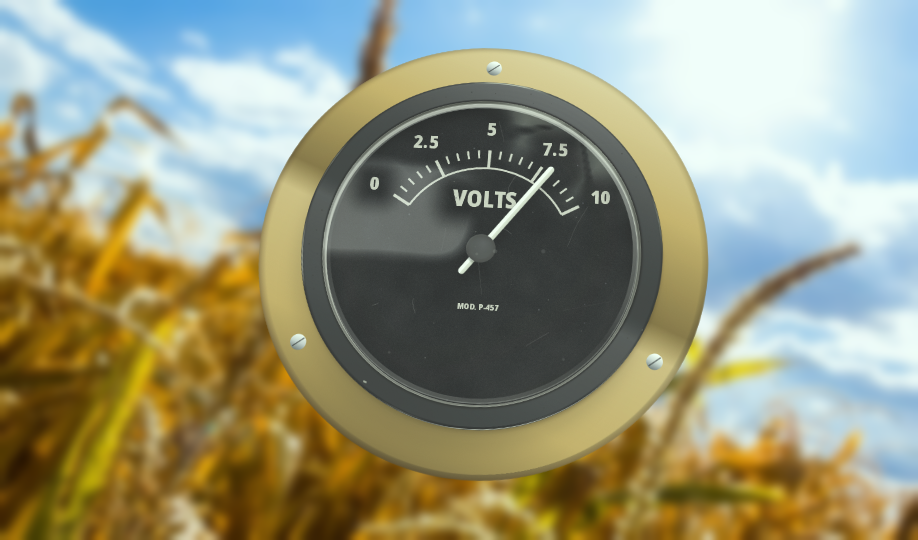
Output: 8 V
